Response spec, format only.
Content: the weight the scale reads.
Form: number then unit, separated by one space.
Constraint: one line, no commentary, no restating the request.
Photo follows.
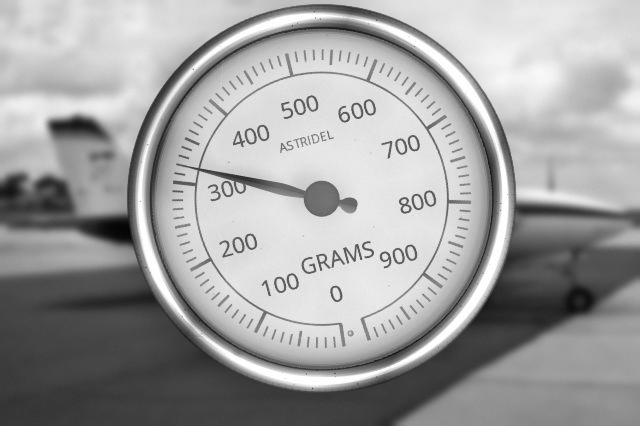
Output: 320 g
